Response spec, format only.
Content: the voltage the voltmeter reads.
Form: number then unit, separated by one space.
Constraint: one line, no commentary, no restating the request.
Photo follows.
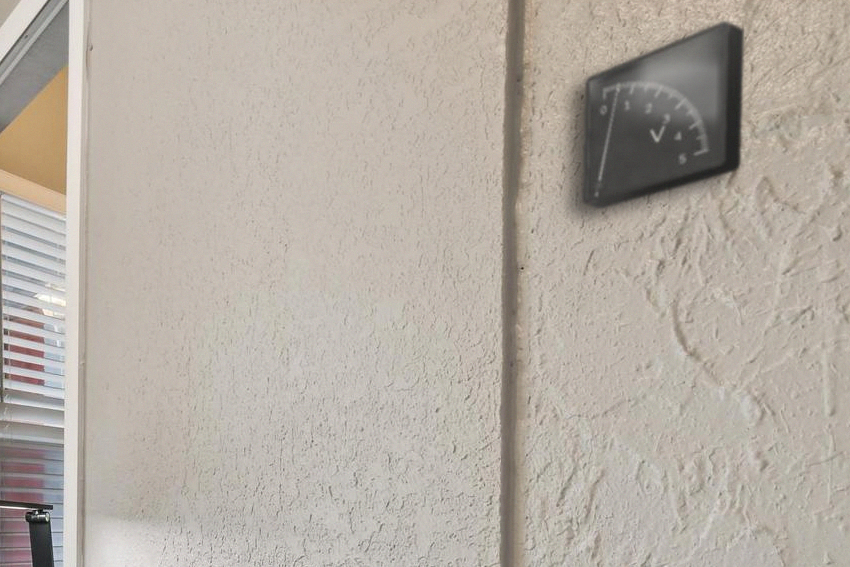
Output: 0.5 V
